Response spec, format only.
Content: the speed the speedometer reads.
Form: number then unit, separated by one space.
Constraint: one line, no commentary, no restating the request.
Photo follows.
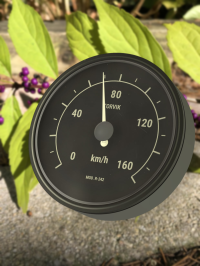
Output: 70 km/h
